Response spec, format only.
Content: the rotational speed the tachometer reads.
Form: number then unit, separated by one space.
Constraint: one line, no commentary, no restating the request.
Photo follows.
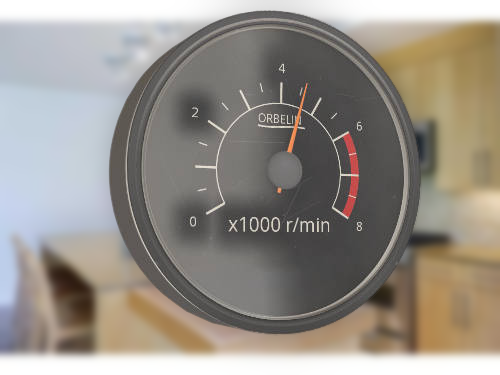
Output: 4500 rpm
